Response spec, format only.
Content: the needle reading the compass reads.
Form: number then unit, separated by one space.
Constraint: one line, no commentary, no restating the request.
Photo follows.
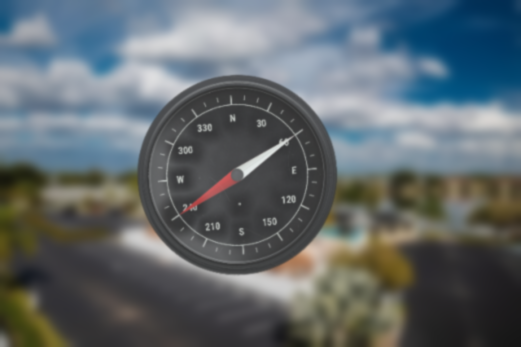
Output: 240 °
